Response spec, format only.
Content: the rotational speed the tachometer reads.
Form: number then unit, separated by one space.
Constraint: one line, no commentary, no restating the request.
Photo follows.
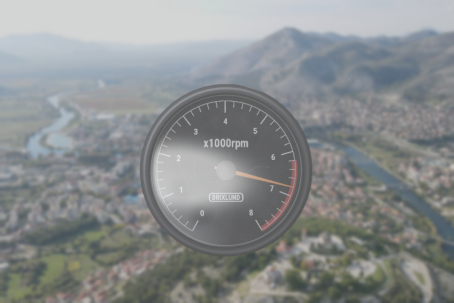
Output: 6800 rpm
